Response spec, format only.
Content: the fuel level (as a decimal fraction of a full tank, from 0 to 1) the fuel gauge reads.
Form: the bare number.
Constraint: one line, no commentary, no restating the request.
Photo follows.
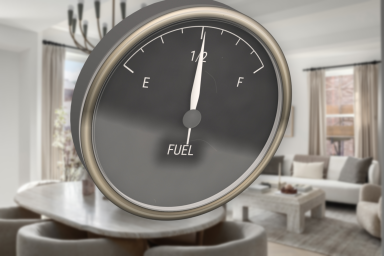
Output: 0.5
